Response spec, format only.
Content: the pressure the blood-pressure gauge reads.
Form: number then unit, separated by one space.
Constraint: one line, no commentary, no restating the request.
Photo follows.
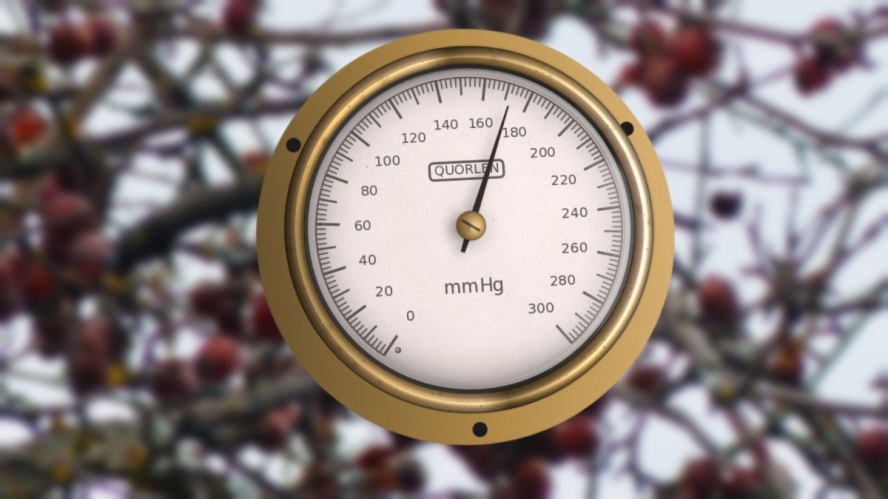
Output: 172 mmHg
